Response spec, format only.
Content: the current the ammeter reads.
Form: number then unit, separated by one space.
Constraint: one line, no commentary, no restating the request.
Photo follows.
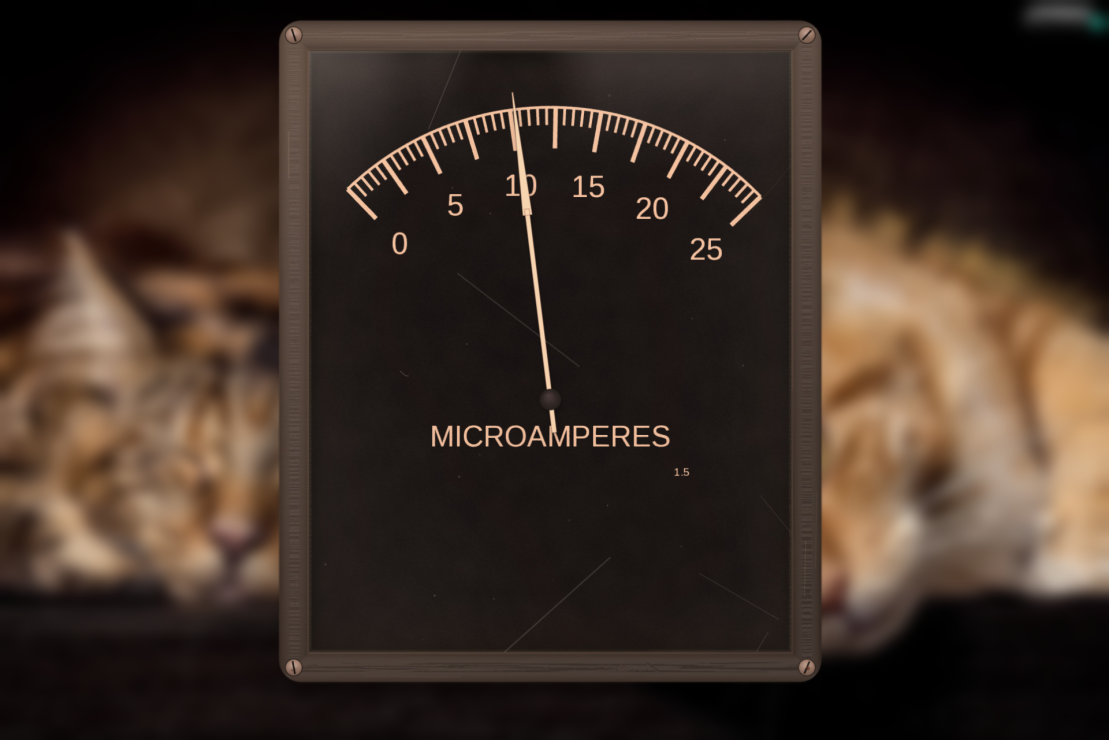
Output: 10.25 µA
